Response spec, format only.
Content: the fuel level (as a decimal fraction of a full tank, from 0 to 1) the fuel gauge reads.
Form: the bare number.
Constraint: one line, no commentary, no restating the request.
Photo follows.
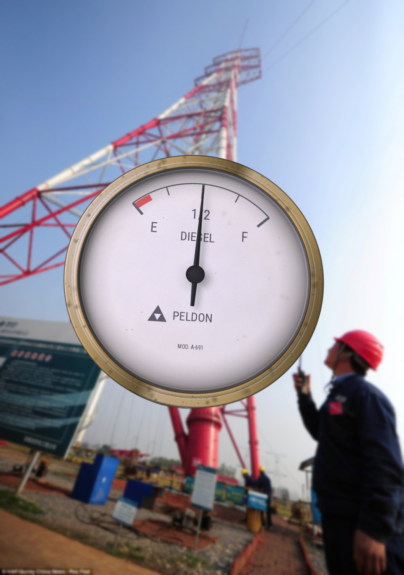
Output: 0.5
